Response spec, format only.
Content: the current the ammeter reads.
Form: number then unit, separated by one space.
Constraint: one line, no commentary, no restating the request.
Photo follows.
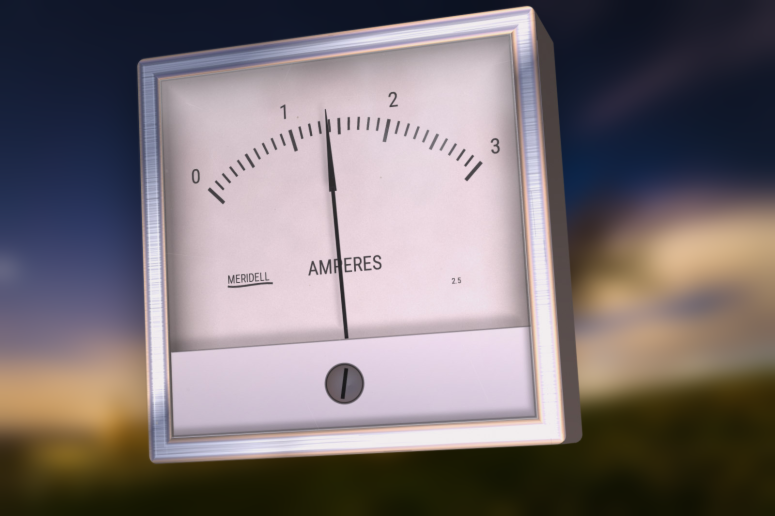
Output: 1.4 A
